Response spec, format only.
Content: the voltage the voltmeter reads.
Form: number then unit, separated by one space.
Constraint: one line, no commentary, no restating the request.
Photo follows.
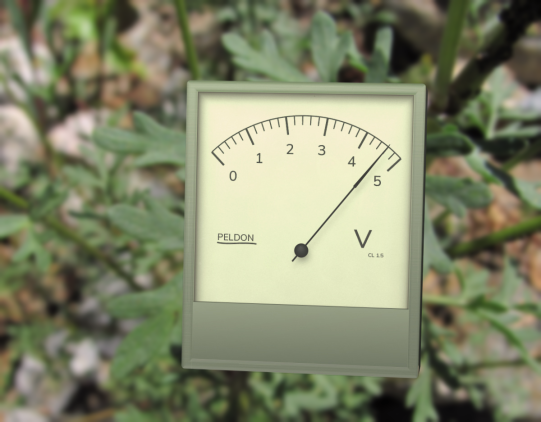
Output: 4.6 V
